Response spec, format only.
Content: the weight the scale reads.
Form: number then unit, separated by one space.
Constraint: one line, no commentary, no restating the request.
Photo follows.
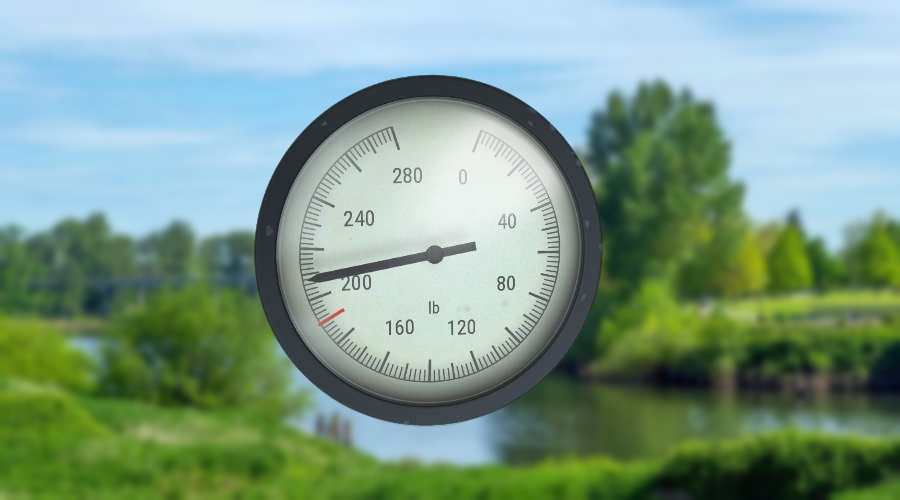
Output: 208 lb
